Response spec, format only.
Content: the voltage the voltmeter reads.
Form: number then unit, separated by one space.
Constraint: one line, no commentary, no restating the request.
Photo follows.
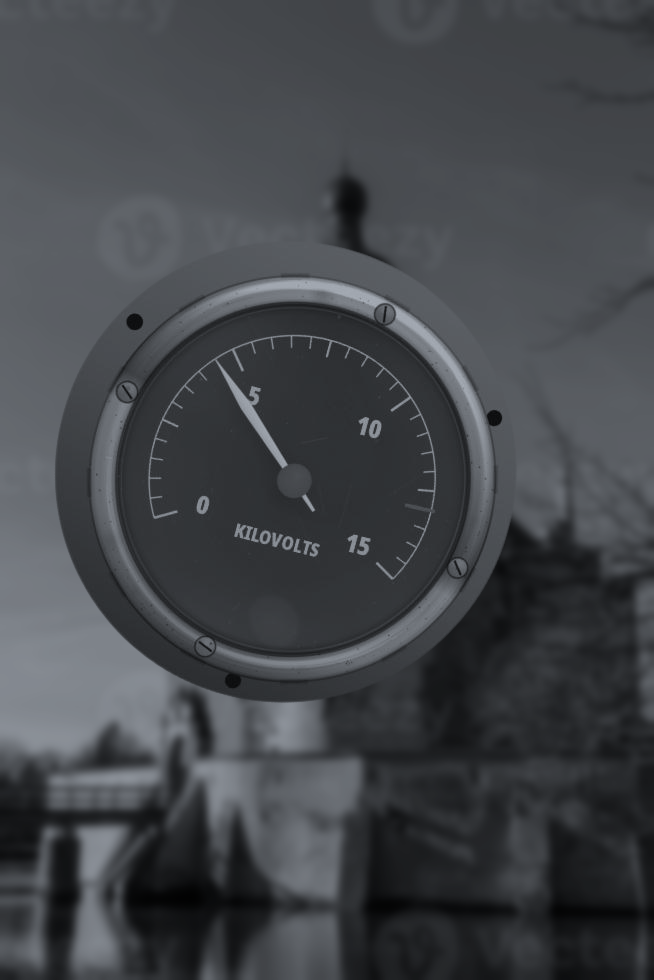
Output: 4.5 kV
